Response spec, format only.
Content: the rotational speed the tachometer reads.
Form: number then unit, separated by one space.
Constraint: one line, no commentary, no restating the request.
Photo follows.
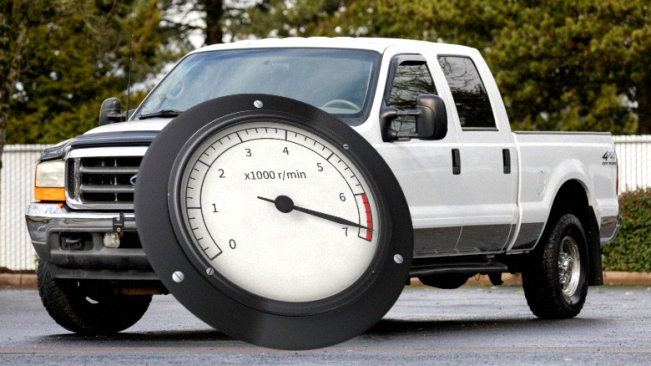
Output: 6800 rpm
